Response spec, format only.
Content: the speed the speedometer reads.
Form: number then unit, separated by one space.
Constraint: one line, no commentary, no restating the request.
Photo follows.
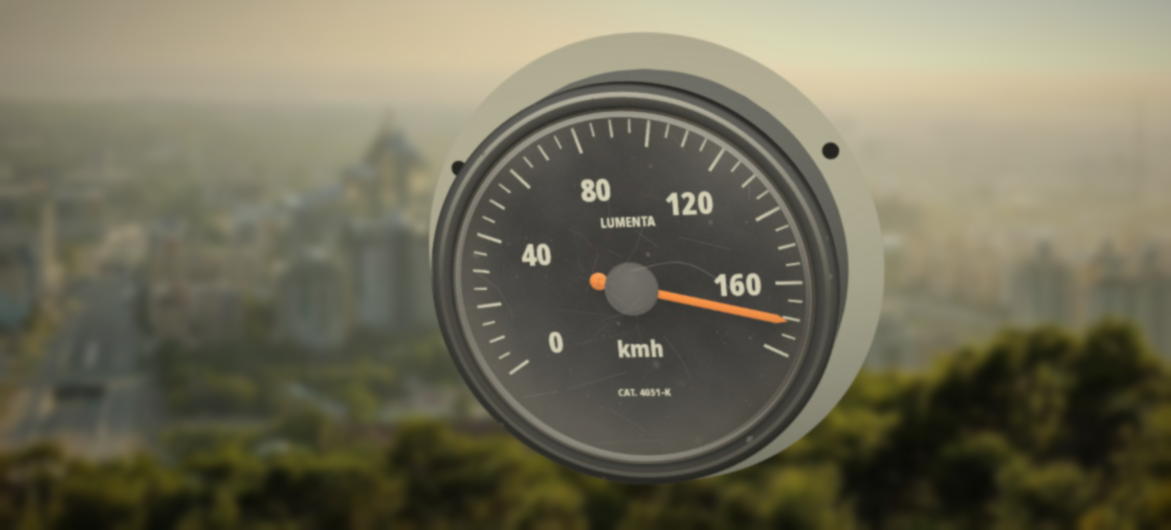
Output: 170 km/h
